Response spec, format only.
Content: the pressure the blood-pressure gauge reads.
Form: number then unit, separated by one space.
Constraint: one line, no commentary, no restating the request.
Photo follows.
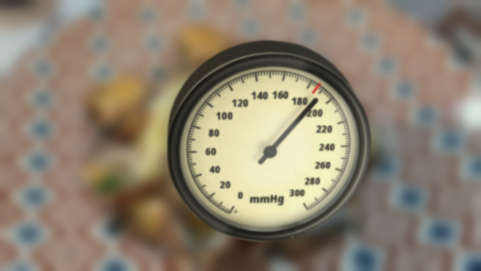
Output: 190 mmHg
